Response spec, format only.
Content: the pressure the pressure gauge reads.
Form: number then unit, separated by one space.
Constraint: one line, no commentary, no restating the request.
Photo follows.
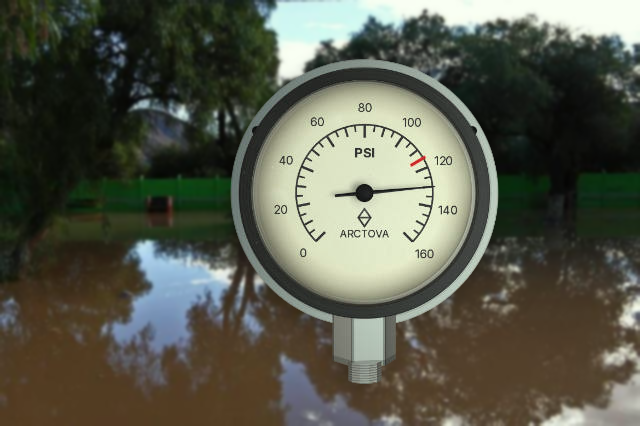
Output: 130 psi
